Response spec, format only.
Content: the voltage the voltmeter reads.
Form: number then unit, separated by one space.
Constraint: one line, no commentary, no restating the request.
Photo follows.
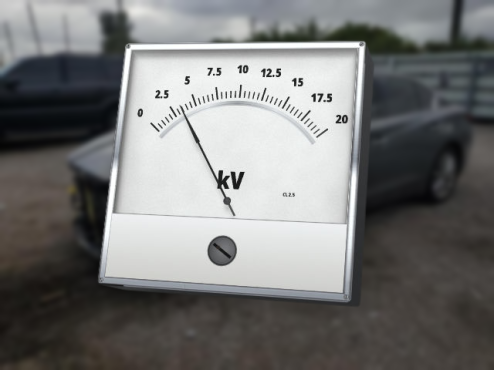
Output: 3.5 kV
